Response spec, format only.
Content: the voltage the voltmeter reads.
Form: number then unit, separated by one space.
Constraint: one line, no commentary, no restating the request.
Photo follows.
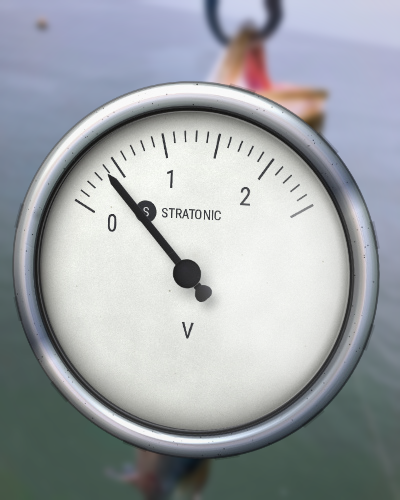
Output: 0.4 V
